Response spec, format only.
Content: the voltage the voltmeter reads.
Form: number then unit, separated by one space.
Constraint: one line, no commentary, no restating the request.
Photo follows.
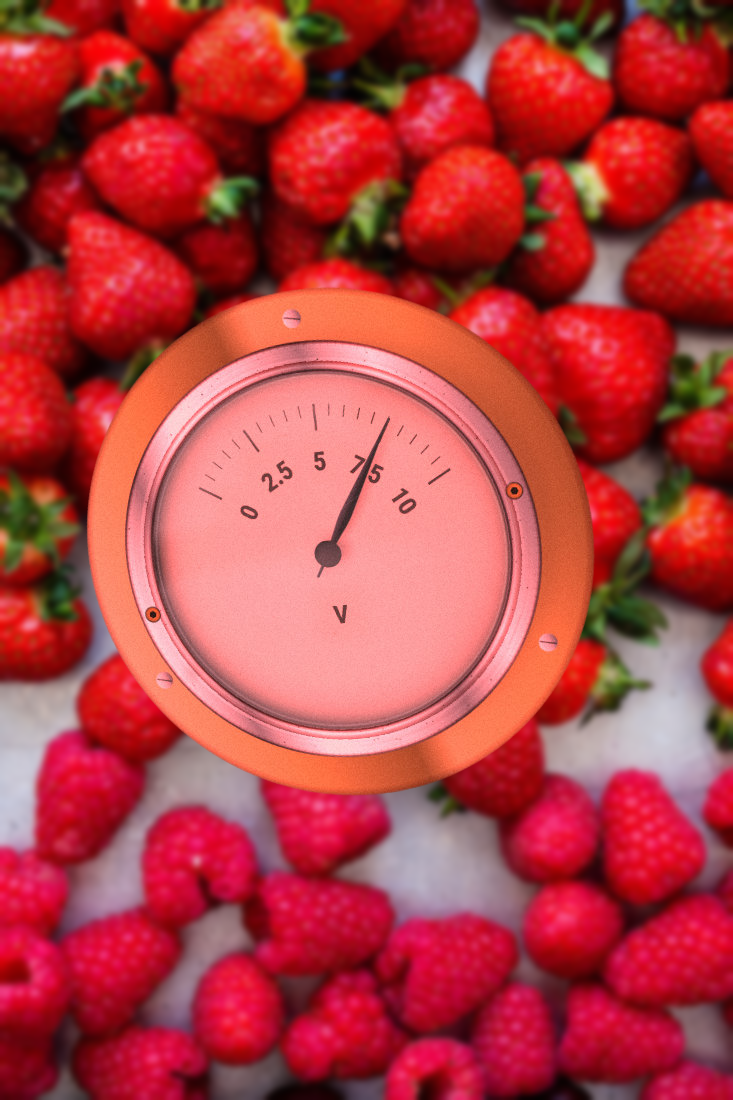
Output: 7.5 V
